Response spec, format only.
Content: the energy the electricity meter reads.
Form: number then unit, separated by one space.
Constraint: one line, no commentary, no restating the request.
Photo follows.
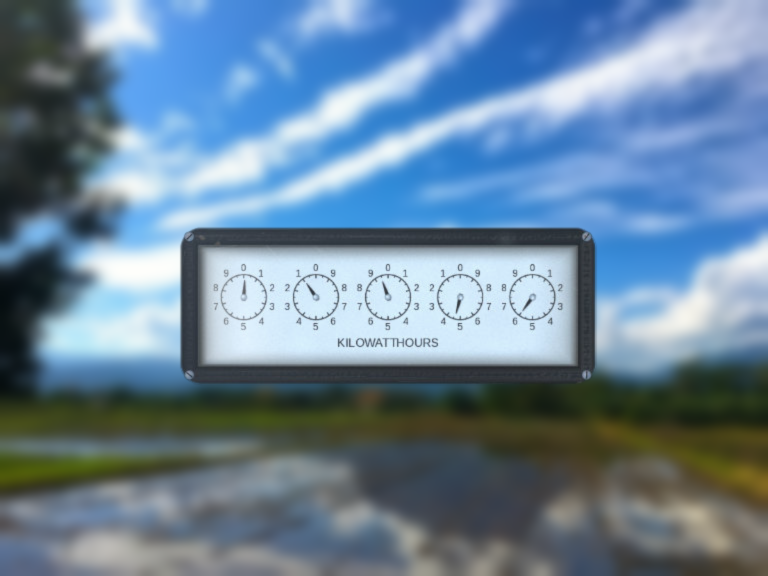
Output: 946 kWh
